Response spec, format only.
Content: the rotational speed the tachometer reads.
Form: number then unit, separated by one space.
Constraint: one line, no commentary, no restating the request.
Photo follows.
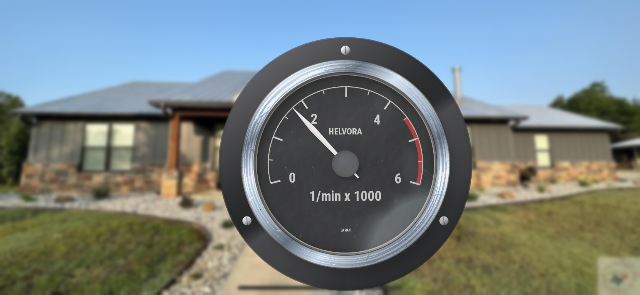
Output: 1750 rpm
